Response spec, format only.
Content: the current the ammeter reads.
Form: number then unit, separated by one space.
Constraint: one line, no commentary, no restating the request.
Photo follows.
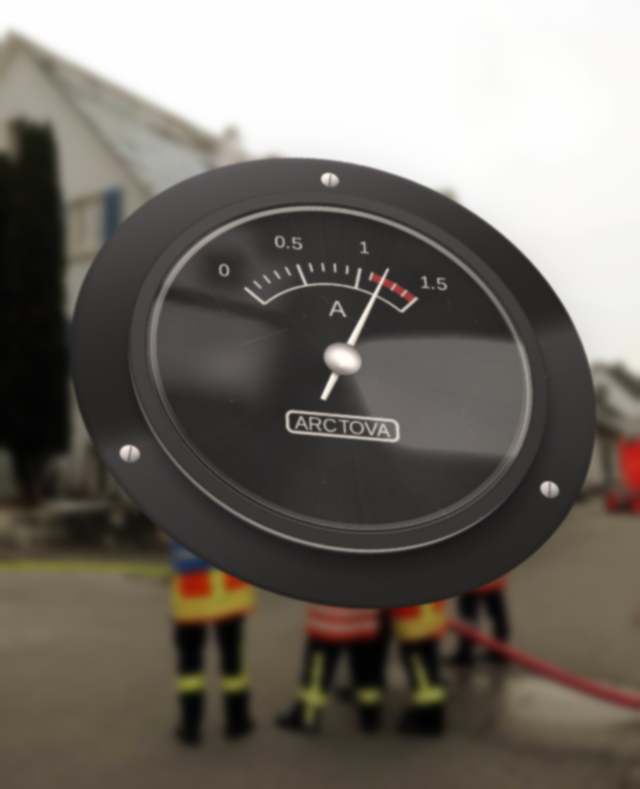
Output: 1.2 A
